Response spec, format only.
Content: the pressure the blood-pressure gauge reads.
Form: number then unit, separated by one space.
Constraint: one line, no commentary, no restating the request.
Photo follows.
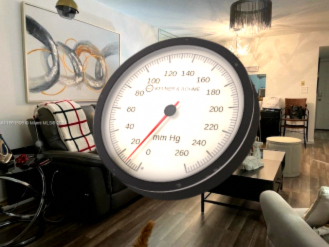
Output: 10 mmHg
